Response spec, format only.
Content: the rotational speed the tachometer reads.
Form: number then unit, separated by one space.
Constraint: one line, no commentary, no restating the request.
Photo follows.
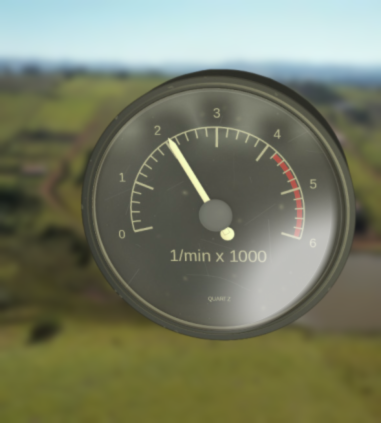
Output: 2100 rpm
